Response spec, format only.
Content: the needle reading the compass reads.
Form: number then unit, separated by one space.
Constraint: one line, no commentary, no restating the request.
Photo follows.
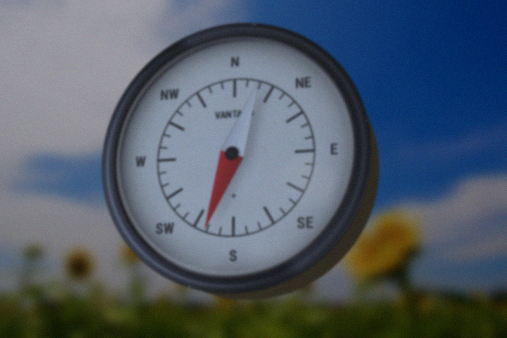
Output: 200 °
